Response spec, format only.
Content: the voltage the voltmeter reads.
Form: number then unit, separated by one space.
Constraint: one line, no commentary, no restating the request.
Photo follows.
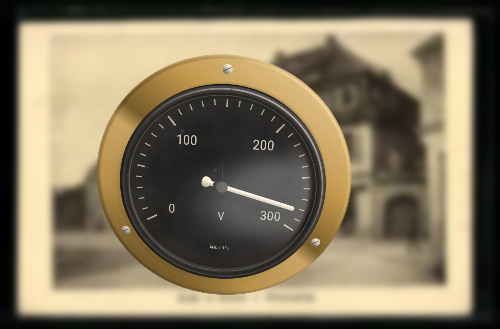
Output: 280 V
